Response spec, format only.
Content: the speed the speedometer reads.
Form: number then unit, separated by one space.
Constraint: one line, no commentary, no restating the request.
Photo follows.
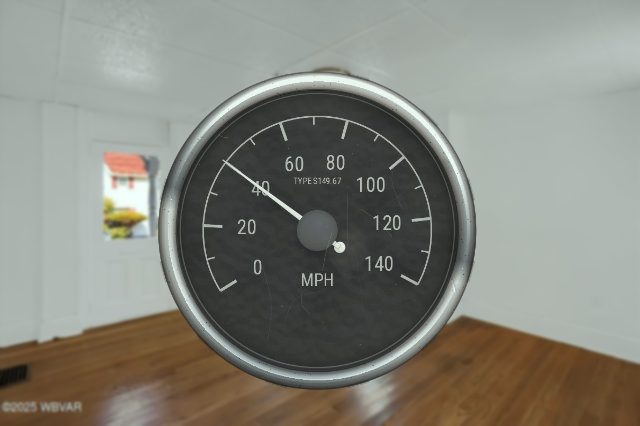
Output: 40 mph
